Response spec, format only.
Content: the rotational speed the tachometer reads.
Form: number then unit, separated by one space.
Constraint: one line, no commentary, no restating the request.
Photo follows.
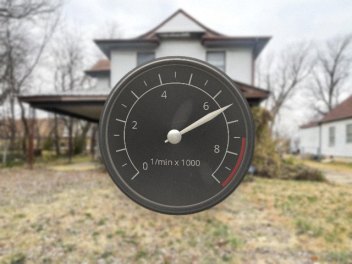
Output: 6500 rpm
